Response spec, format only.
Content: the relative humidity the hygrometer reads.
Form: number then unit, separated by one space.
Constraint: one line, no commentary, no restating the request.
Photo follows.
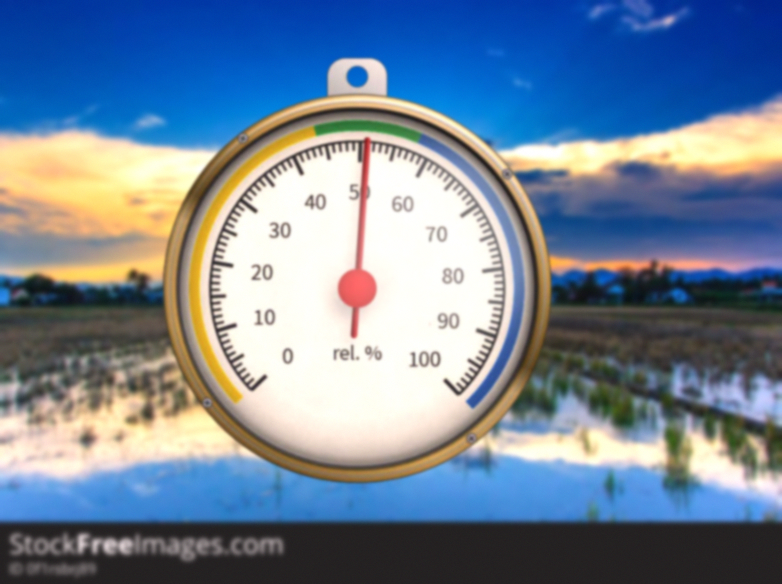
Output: 51 %
